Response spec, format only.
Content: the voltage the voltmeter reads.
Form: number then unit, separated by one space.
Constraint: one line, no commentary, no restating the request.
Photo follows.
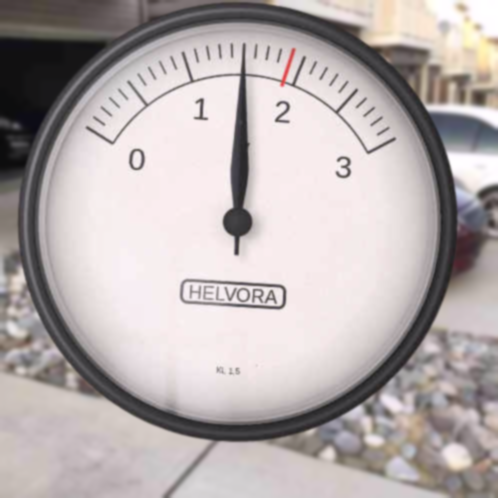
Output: 1.5 V
